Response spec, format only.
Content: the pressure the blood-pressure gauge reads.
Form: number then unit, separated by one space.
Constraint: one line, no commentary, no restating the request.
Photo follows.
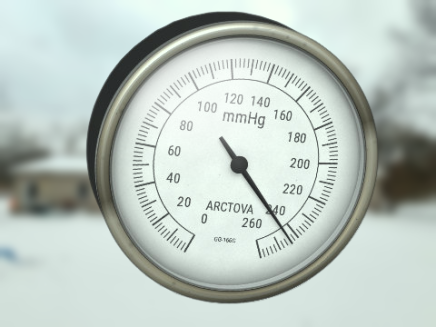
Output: 244 mmHg
